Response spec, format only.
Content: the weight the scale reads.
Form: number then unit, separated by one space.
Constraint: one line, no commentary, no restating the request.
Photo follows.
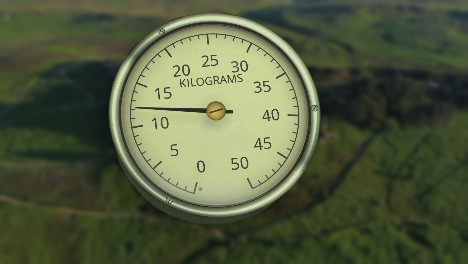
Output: 12 kg
